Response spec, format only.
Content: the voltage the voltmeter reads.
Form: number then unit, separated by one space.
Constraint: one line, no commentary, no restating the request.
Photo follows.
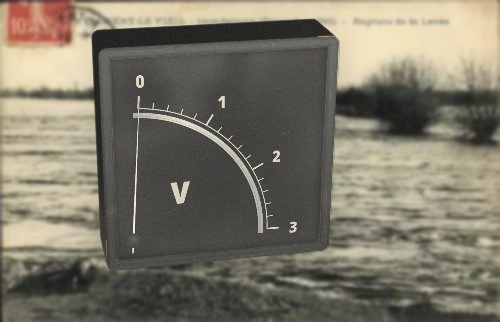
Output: 0 V
